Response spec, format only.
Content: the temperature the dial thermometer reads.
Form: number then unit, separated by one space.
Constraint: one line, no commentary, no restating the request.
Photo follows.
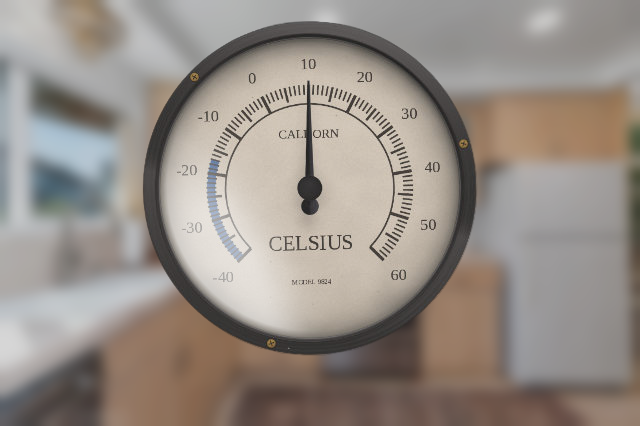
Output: 10 °C
